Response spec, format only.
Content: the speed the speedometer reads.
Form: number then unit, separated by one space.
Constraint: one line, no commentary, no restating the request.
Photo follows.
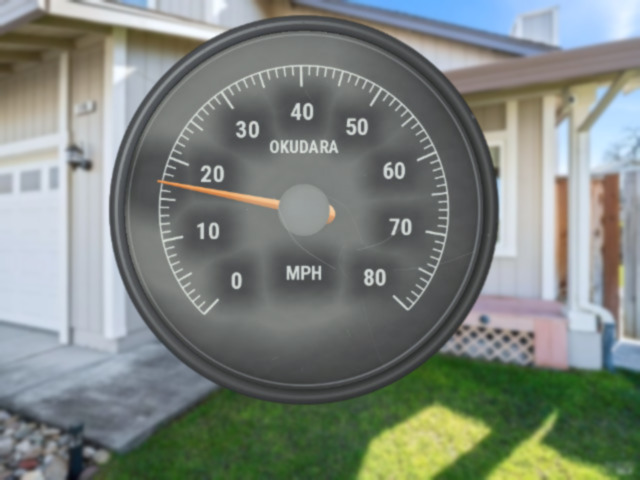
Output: 17 mph
